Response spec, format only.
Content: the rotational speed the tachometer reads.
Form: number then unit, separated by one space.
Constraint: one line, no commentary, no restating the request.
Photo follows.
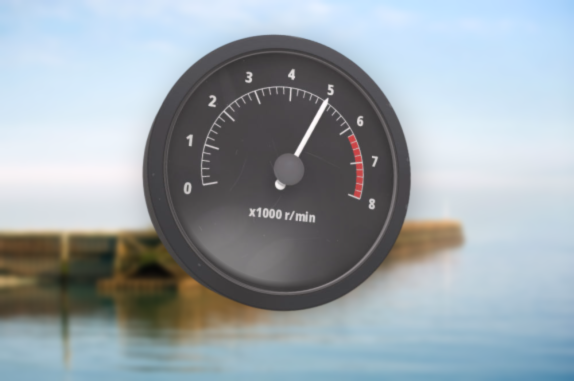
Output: 5000 rpm
